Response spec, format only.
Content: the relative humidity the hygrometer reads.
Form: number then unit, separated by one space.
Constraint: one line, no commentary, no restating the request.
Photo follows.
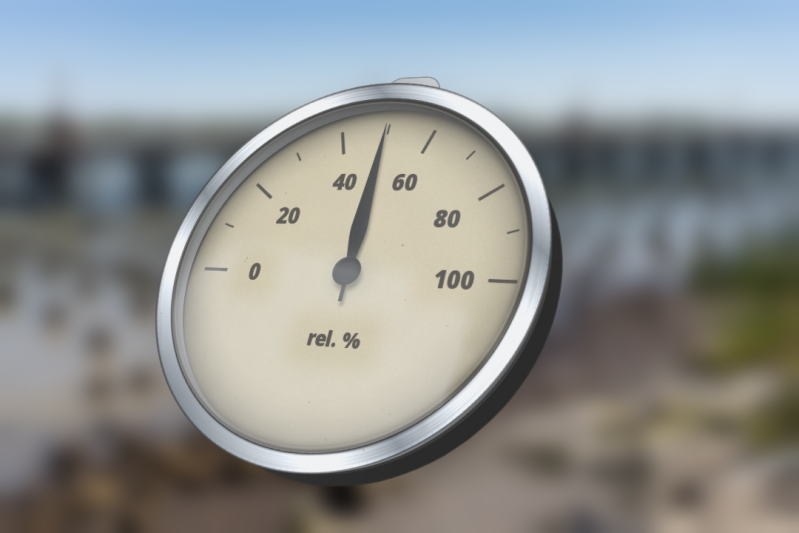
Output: 50 %
